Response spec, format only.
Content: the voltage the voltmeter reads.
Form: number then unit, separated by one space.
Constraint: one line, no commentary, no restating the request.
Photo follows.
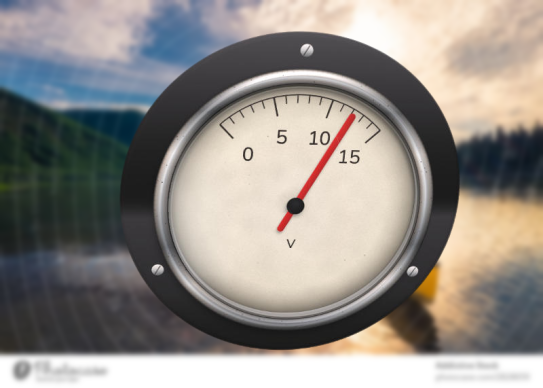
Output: 12 V
